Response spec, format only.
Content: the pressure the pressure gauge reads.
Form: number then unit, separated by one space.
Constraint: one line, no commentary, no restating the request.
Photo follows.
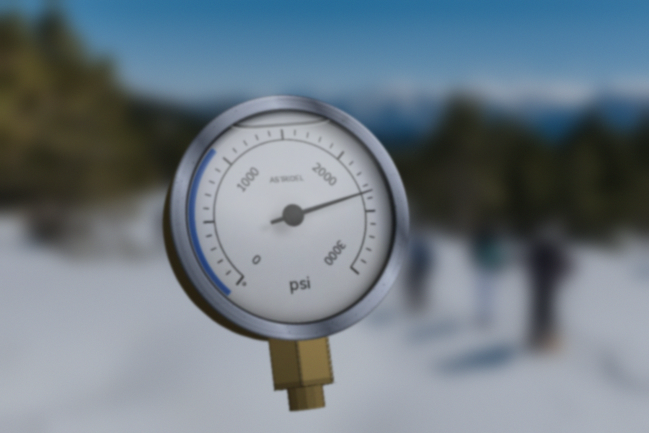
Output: 2350 psi
